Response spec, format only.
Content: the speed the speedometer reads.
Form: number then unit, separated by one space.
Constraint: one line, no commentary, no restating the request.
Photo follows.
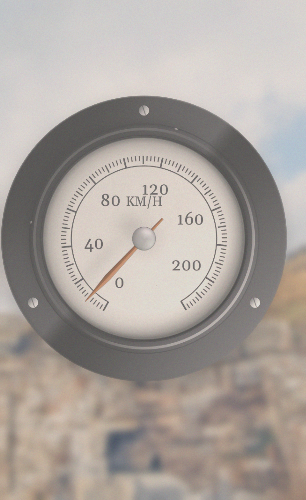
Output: 10 km/h
